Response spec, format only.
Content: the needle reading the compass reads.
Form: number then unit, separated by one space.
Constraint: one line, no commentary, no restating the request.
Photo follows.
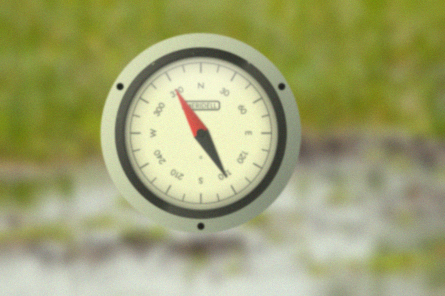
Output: 330 °
